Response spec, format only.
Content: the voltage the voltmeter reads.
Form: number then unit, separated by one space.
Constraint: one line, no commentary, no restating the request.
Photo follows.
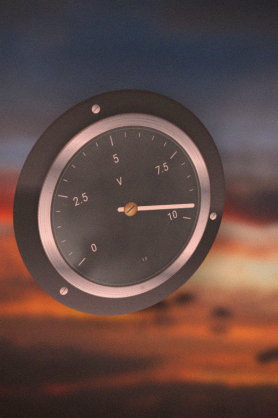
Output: 9.5 V
